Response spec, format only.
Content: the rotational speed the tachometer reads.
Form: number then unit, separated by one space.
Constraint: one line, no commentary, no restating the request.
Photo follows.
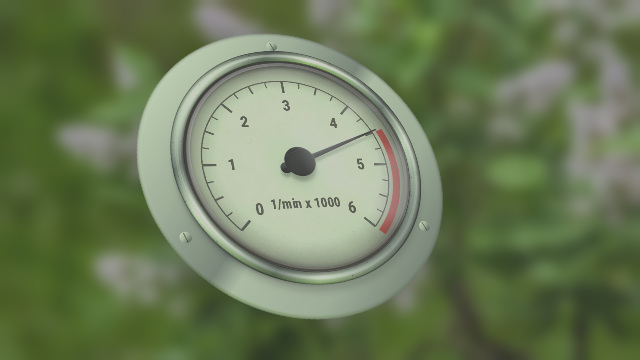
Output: 4500 rpm
